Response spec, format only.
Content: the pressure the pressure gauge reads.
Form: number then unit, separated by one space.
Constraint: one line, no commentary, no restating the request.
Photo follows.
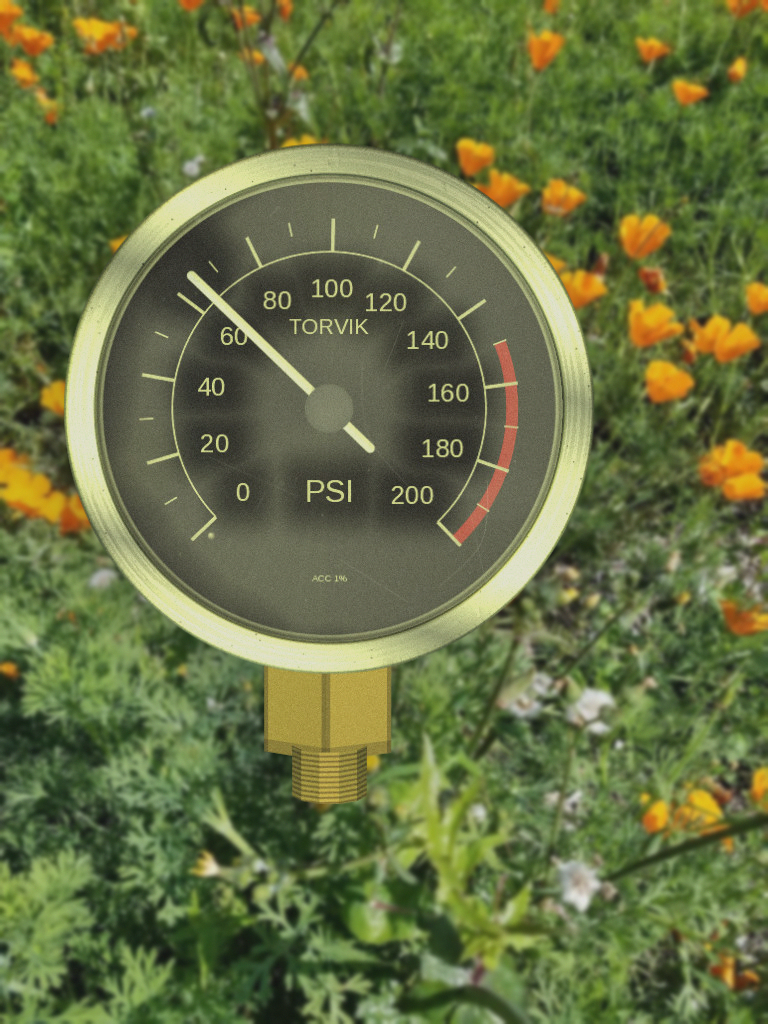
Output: 65 psi
